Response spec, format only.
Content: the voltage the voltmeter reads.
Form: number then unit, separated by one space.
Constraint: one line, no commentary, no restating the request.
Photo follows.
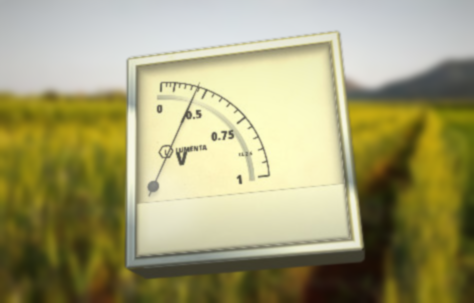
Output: 0.45 V
